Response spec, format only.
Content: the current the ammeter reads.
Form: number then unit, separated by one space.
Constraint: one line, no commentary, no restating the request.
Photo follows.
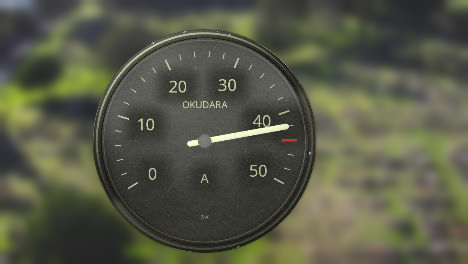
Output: 42 A
